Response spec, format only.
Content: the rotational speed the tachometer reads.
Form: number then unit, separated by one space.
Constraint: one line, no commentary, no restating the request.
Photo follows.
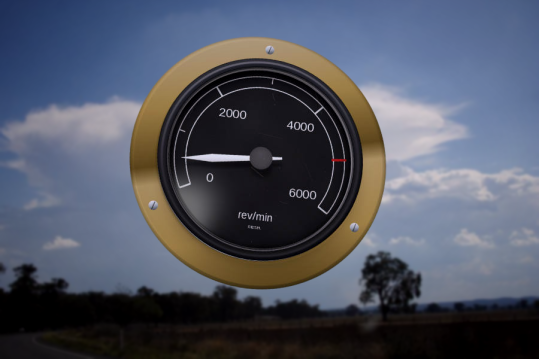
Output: 500 rpm
